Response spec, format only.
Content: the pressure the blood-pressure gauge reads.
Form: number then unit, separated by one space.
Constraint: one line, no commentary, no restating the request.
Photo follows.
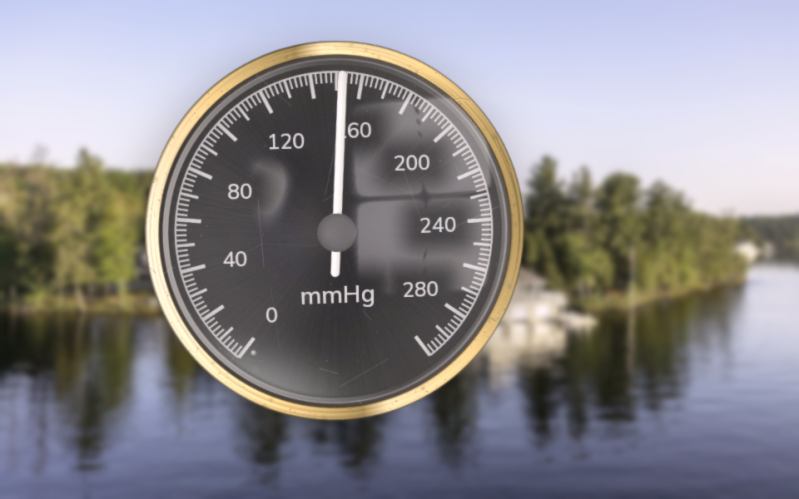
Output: 152 mmHg
